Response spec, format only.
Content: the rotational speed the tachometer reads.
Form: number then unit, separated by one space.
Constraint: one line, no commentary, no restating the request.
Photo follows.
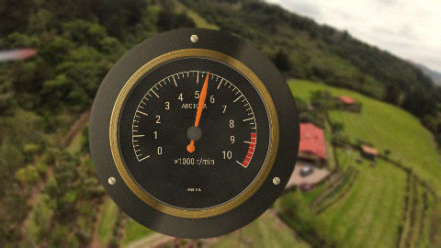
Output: 5400 rpm
